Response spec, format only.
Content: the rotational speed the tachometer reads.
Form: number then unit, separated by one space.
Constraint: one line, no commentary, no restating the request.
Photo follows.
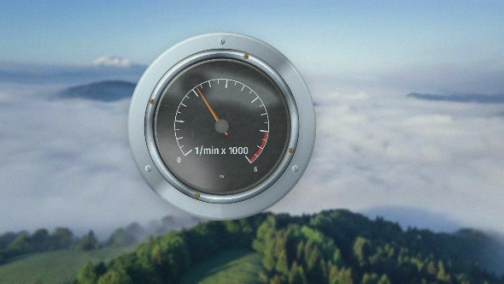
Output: 2125 rpm
